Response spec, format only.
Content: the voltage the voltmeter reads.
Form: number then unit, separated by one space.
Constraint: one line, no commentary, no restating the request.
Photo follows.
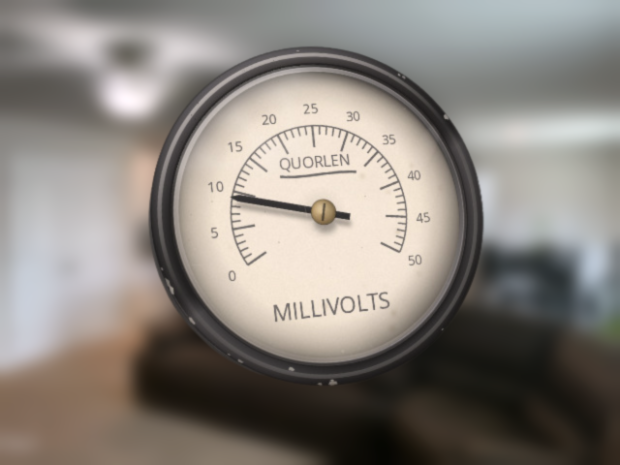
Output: 9 mV
